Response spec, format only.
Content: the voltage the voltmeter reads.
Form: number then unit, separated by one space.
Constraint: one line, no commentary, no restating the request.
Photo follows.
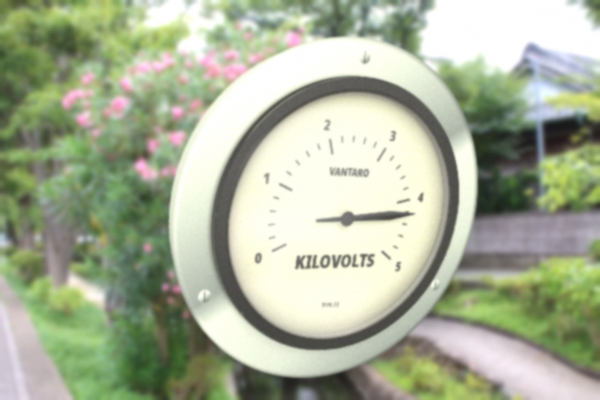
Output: 4.2 kV
